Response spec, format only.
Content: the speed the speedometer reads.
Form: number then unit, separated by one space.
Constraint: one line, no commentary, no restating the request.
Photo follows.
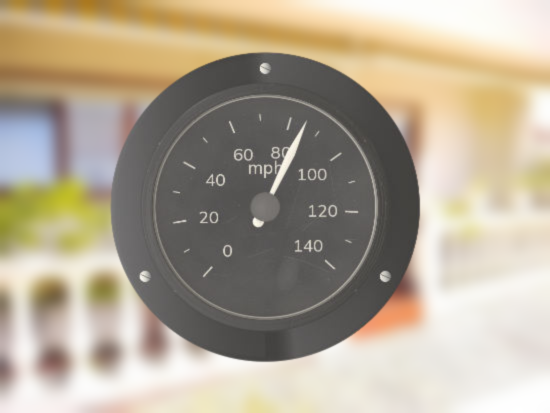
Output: 85 mph
